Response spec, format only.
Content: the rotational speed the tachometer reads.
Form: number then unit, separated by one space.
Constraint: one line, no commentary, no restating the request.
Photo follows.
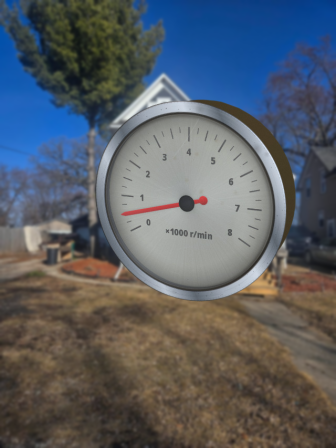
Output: 500 rpm
